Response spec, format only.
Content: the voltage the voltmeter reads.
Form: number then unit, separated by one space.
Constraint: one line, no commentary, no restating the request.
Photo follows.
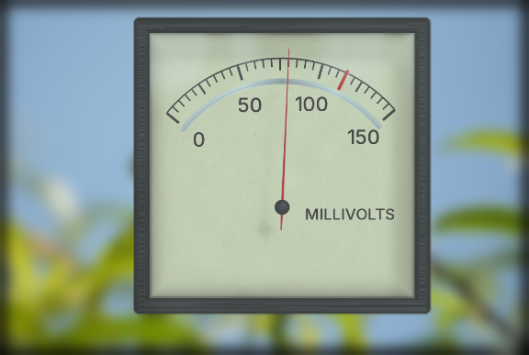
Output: 80 mV
